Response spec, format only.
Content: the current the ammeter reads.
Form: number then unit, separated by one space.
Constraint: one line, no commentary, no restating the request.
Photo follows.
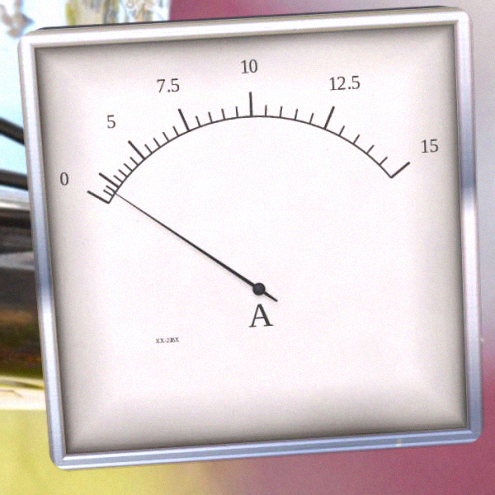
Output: 2 A
